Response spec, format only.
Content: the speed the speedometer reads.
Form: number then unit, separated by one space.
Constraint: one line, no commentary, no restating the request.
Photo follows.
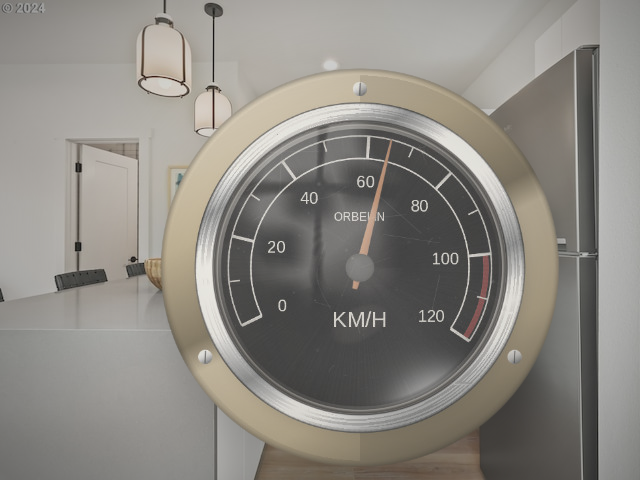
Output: 65 km/h
